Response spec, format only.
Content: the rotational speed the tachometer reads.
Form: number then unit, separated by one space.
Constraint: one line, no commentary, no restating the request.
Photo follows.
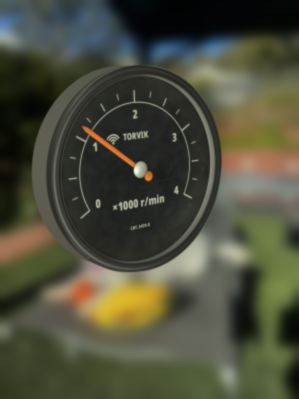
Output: 1125 rpm
